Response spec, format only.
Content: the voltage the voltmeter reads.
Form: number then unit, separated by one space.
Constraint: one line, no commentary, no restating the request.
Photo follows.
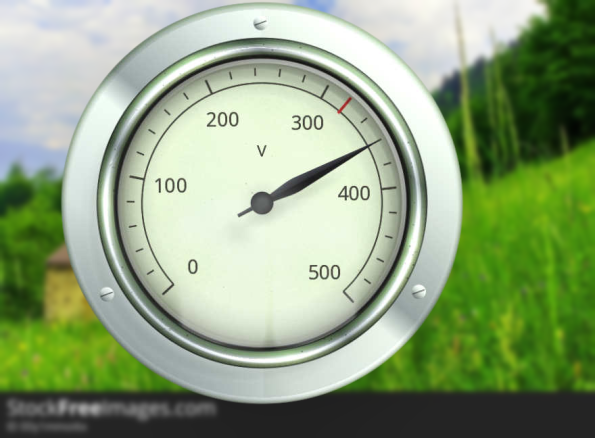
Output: 360 V
